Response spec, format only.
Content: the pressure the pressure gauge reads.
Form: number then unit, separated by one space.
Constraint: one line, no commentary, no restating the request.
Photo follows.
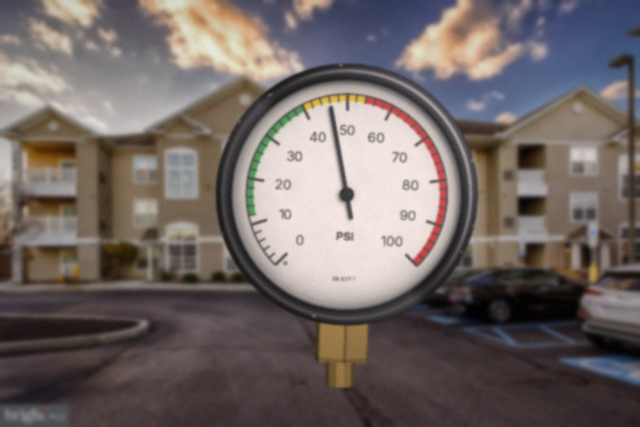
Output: 46 psi
